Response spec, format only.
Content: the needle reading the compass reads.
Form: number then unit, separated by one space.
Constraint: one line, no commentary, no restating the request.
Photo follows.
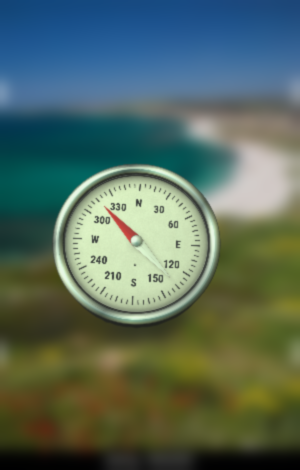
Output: 315 °
